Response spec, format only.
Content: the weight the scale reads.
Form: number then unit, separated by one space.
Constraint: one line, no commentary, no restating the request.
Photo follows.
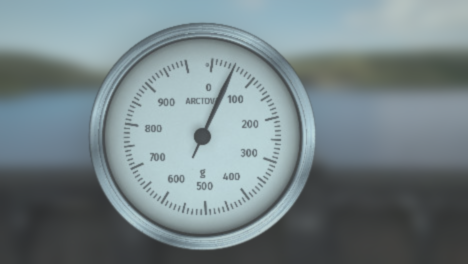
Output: 50 g
